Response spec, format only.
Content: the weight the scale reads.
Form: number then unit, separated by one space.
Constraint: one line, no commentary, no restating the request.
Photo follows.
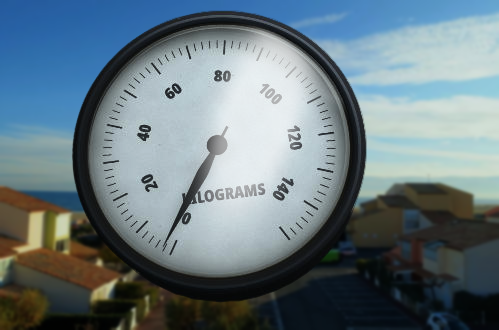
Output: 2 kg
